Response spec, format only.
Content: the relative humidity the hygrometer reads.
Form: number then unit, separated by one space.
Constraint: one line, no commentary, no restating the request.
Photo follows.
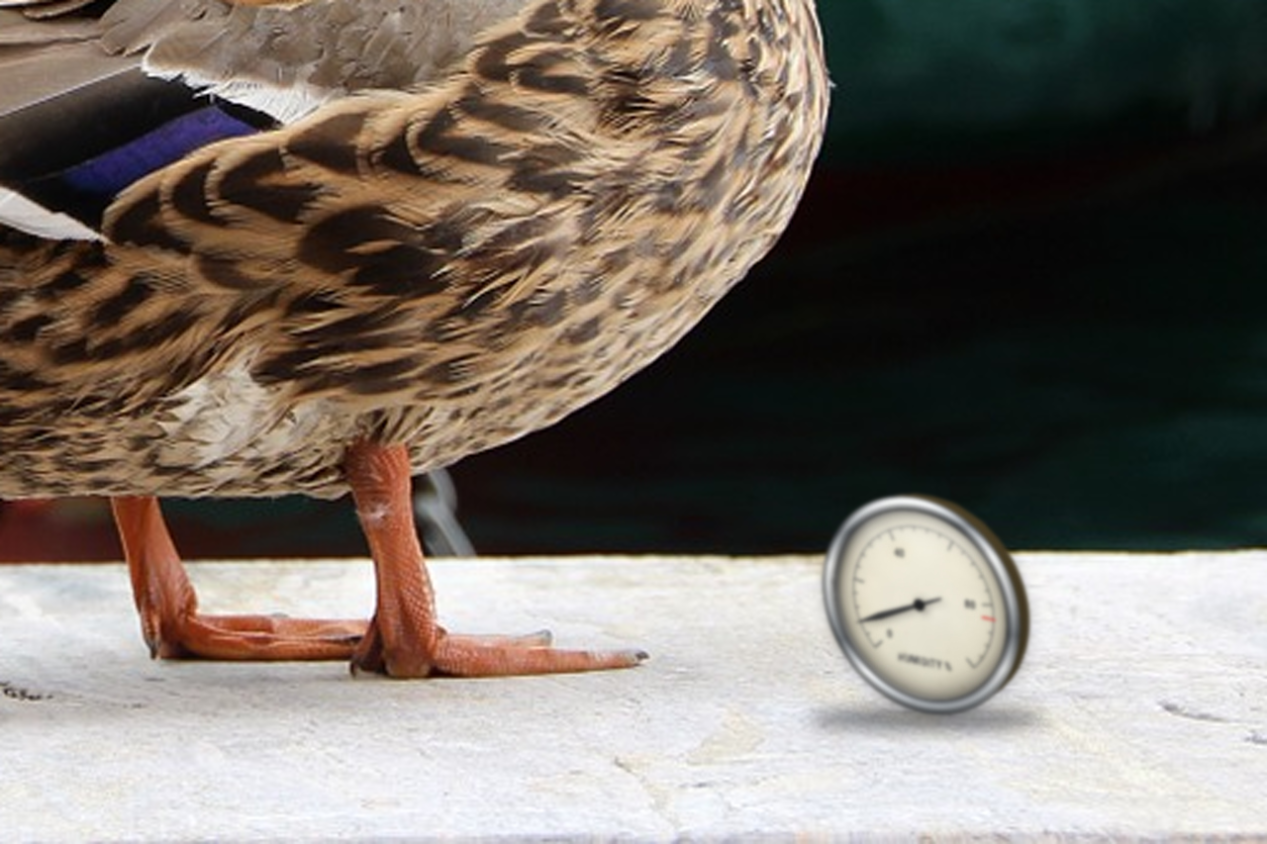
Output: 8 %
